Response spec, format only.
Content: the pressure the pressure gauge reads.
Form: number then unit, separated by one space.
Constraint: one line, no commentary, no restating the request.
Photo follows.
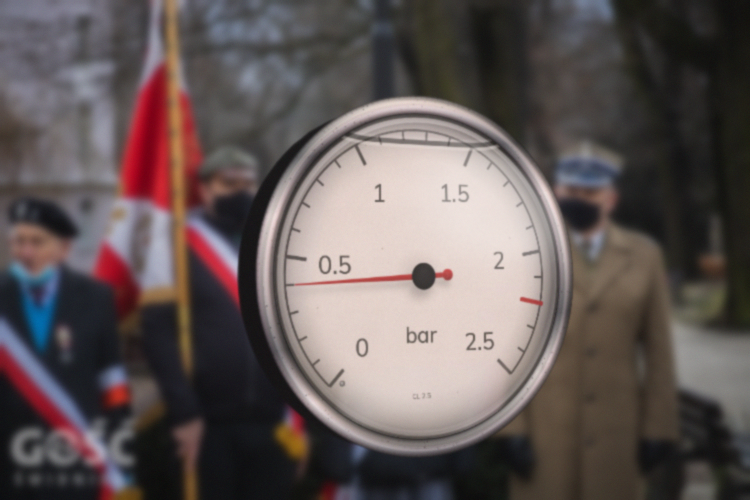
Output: 0.4 bar
